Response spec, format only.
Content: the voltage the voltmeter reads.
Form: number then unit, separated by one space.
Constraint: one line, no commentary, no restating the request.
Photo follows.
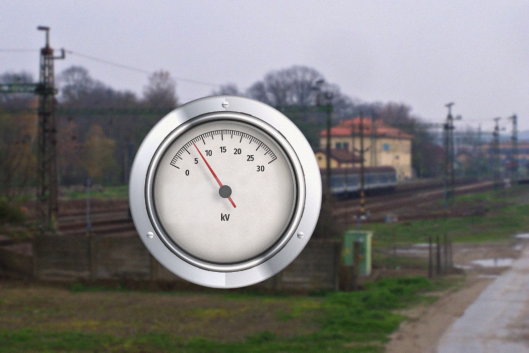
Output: 7.5 kV
